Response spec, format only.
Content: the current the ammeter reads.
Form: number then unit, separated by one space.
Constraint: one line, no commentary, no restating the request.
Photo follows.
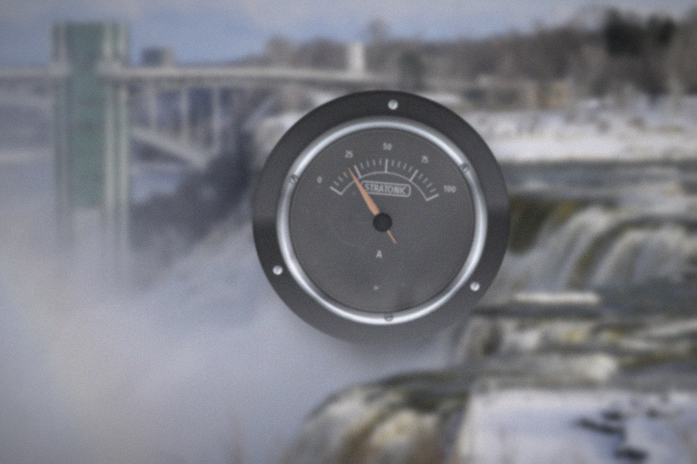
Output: 20 A
